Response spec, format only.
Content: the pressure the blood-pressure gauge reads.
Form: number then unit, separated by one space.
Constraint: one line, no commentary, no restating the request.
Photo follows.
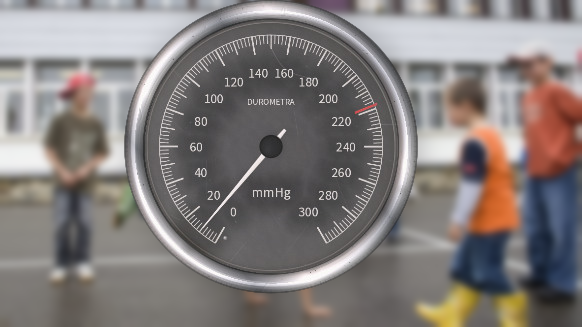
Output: 10 mmHg
